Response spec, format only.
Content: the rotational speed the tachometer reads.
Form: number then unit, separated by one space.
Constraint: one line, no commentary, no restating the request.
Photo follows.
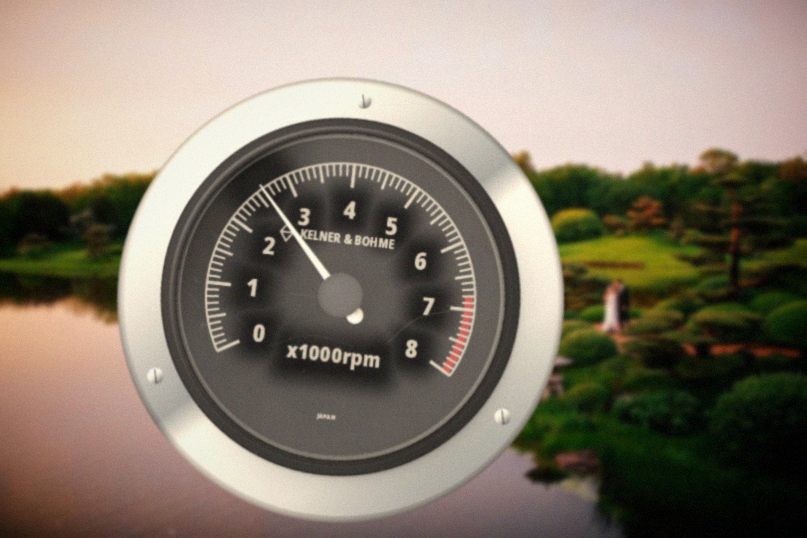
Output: 2600 rpm
